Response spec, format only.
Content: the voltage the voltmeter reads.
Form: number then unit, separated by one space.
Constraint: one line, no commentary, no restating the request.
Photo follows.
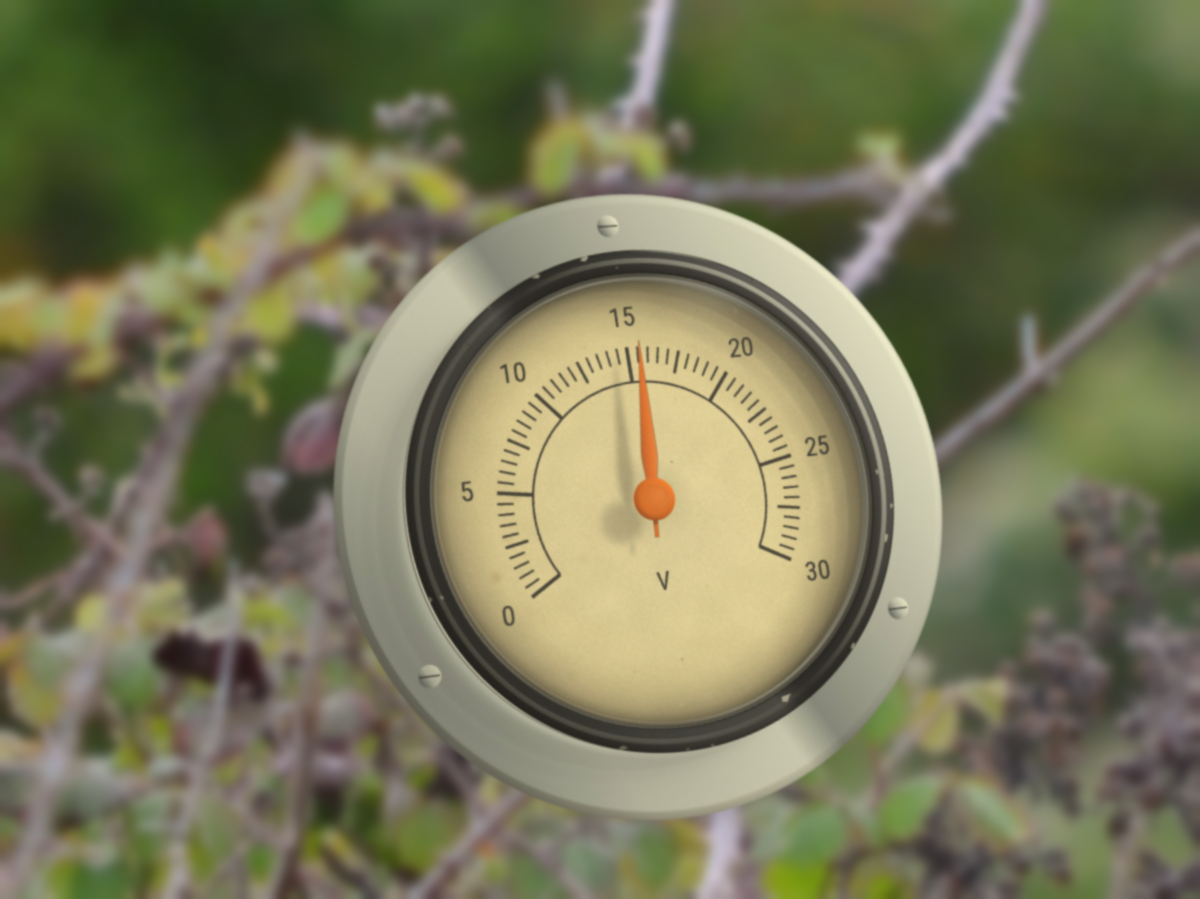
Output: 15.5 V
